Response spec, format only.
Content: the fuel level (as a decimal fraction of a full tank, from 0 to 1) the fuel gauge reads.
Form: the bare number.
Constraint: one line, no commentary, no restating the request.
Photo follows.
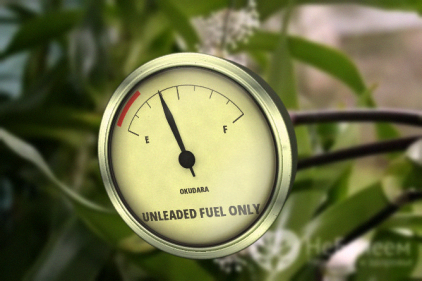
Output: 0.375
